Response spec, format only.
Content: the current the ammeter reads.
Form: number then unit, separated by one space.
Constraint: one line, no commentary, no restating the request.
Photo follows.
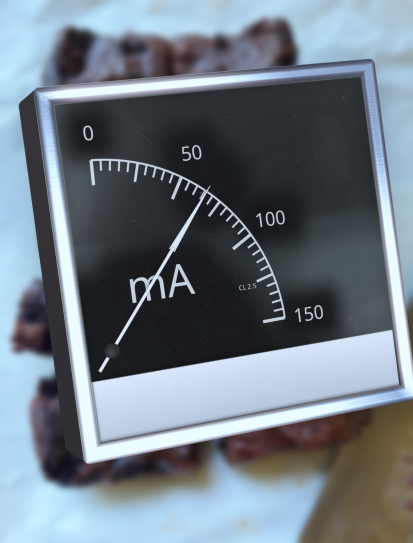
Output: 65 mA
